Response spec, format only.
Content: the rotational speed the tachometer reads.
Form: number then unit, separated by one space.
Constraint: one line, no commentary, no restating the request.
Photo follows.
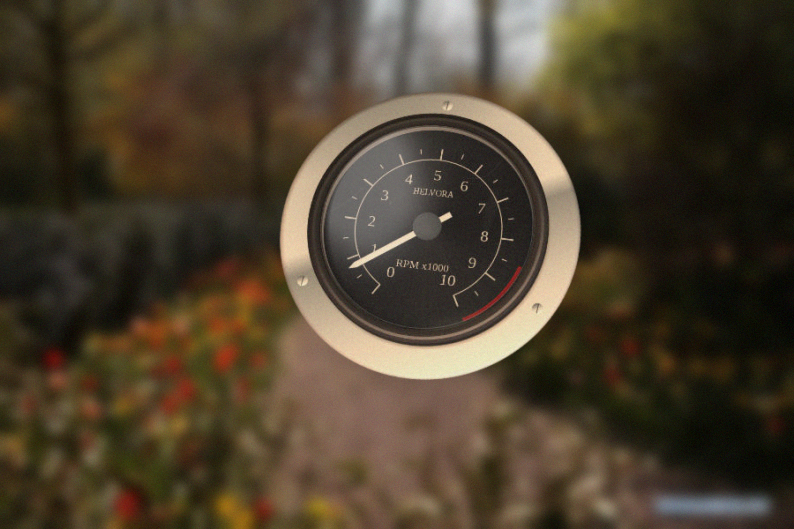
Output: 750 rpm
